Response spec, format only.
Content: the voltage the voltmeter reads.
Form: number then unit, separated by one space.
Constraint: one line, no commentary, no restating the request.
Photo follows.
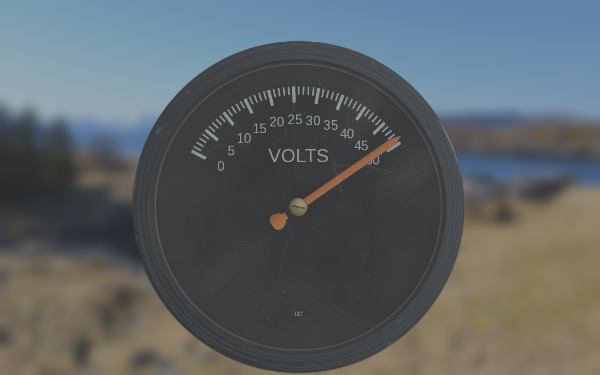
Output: 49 V
